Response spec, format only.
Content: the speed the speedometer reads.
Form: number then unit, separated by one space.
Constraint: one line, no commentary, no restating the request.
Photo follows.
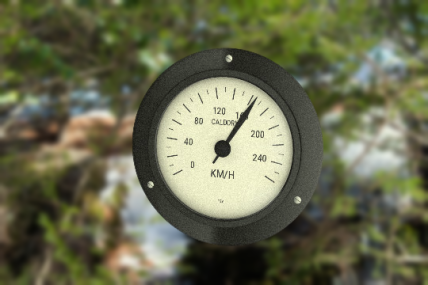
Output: 165 km/h
